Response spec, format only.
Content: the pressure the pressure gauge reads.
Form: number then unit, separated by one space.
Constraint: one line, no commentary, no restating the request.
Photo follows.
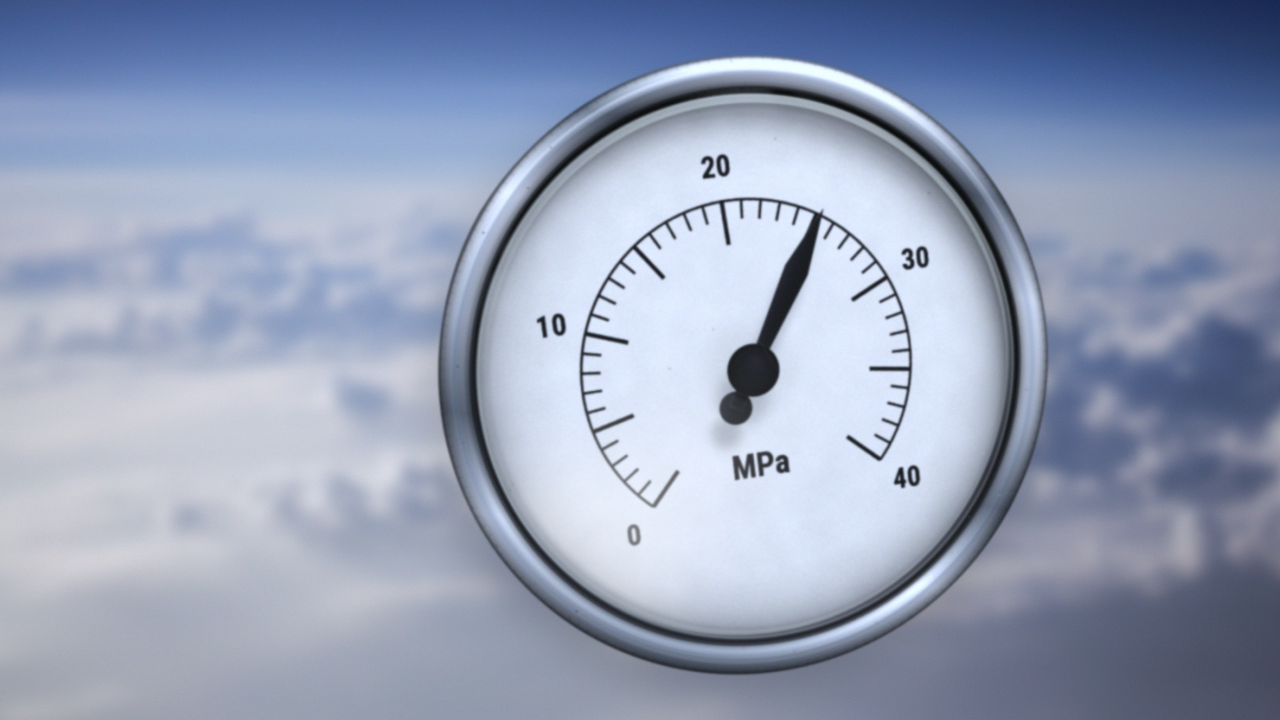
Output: 25 MPa
